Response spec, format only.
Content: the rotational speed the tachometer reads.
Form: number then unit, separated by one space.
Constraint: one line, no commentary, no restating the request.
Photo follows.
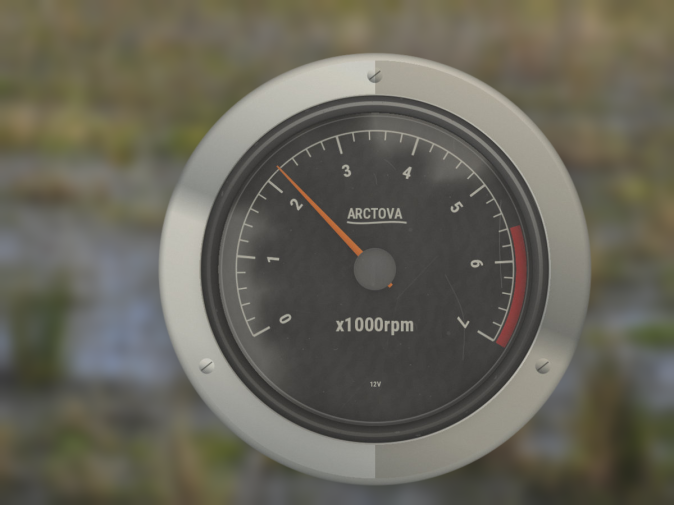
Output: 2200 rpm
